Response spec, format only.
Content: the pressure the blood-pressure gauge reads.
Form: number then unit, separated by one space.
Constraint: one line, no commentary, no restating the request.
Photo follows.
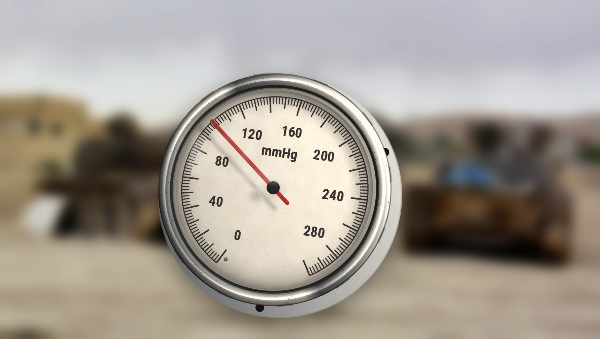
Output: 100 mmHg
